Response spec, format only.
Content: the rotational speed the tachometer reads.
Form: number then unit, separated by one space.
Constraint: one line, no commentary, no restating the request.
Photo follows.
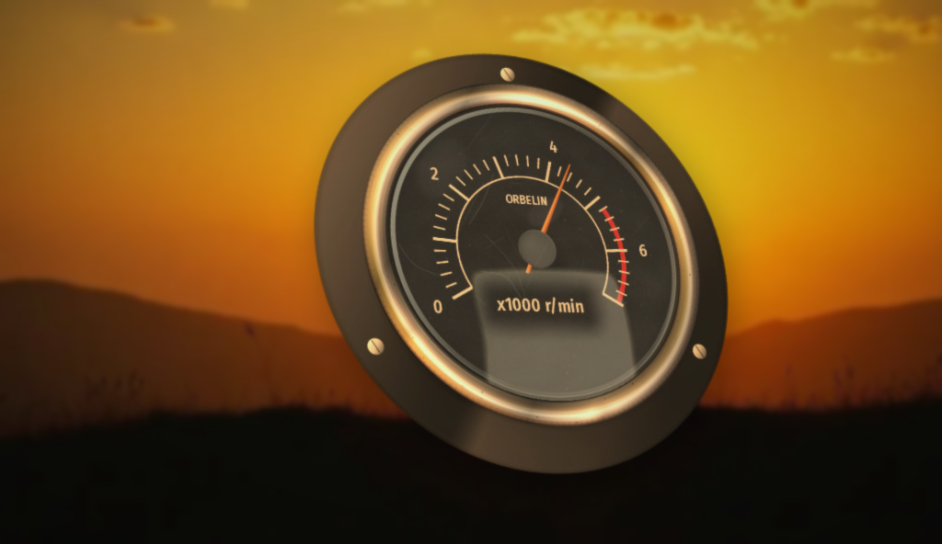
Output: 4300 rpm
